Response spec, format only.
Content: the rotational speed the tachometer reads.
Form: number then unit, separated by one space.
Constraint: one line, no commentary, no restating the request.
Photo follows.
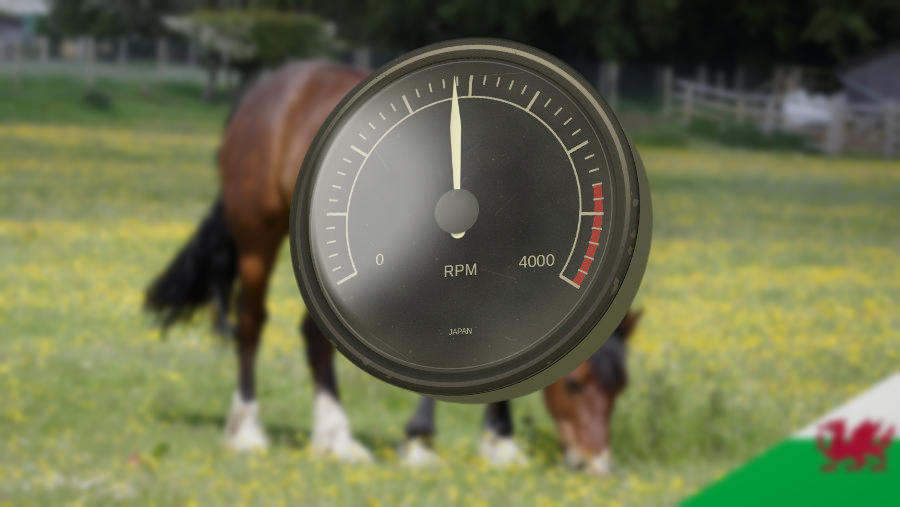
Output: 1900 rpm
